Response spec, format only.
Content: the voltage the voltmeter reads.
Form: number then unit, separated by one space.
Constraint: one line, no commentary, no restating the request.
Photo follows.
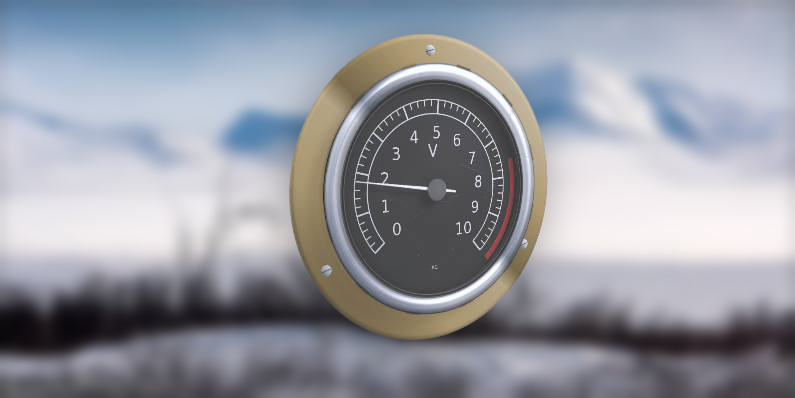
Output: 1.8 V
